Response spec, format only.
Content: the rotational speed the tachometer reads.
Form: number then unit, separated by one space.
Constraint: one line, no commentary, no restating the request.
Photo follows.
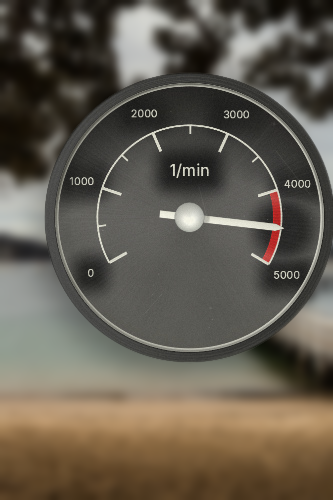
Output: 4500 rpm
